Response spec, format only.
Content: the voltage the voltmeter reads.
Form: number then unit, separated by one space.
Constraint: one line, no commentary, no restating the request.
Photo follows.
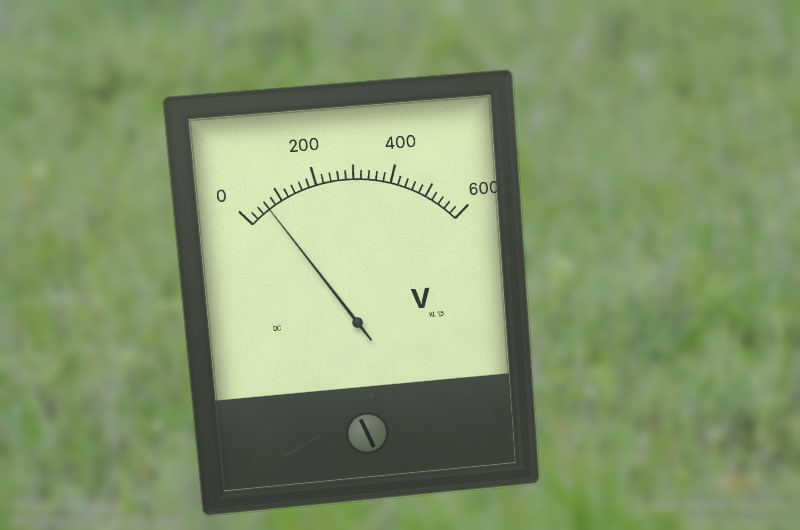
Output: 60 V
